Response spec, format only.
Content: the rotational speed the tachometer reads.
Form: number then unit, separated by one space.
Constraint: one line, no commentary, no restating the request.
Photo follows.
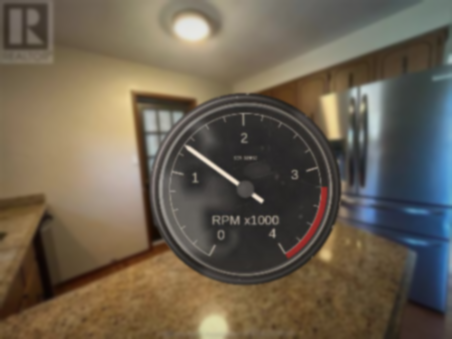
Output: 1300 rpm
